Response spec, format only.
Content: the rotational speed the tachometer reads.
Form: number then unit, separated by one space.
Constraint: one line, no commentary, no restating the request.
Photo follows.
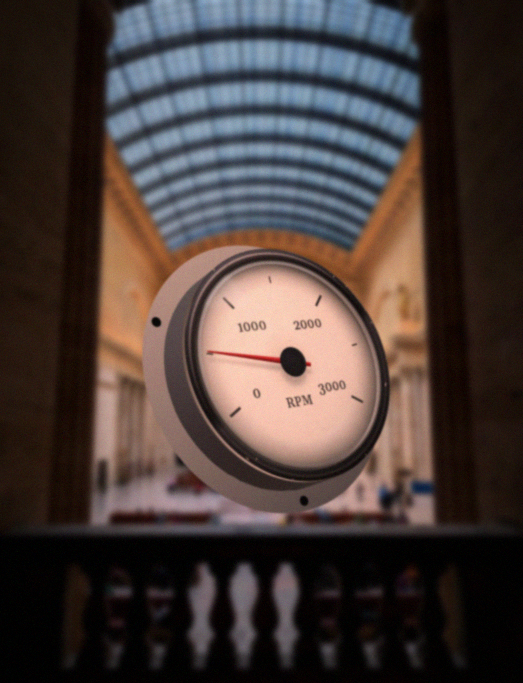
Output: 500 rpm
